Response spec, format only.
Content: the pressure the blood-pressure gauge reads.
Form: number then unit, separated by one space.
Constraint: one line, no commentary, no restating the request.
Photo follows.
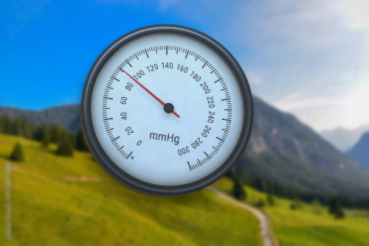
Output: 90 mmHg
